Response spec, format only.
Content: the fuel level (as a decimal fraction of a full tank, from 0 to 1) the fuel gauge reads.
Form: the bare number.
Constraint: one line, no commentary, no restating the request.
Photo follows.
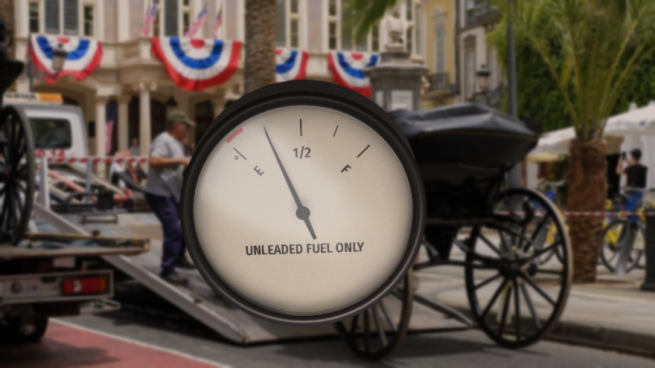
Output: 0.25
